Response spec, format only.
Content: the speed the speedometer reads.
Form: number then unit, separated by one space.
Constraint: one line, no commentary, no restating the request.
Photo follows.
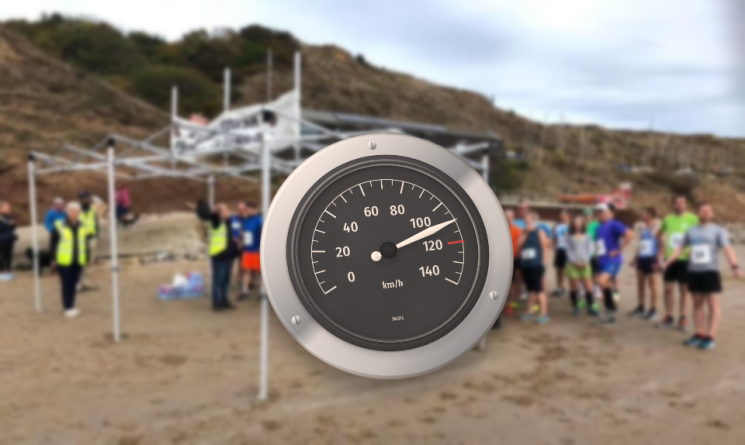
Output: 110 km/h
